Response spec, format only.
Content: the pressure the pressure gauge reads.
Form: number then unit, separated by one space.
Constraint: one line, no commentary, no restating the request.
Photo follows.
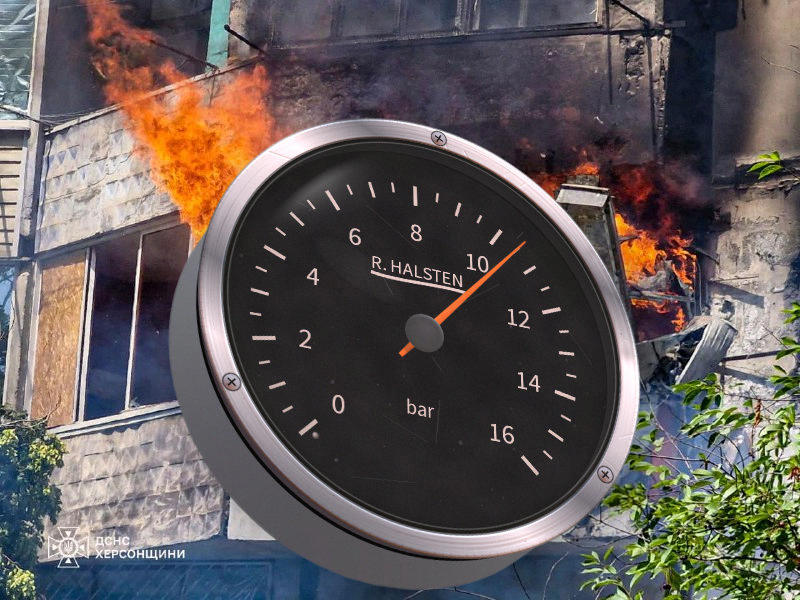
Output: 10.5 bar
